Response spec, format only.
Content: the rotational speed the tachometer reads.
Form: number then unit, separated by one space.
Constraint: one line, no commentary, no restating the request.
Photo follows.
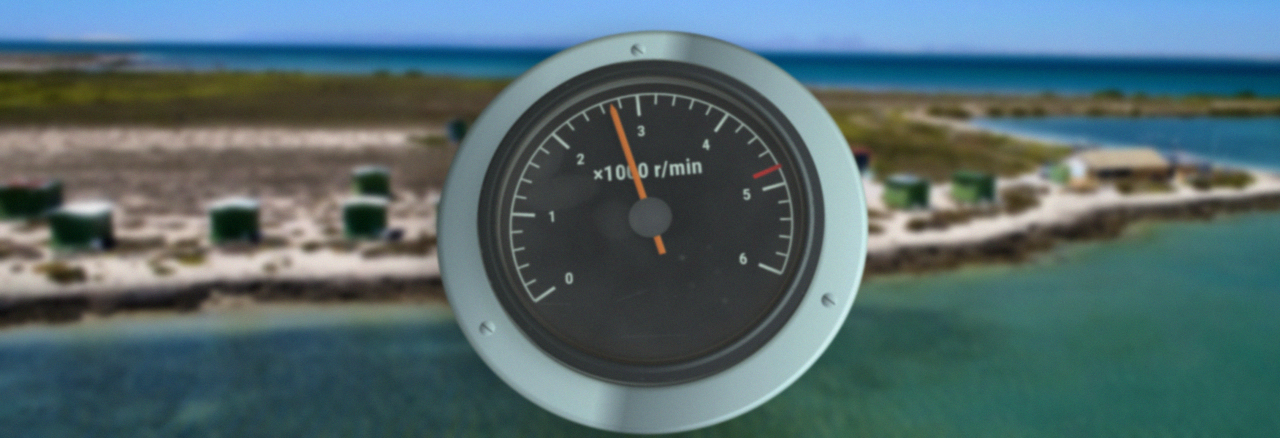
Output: 2700 rpm
